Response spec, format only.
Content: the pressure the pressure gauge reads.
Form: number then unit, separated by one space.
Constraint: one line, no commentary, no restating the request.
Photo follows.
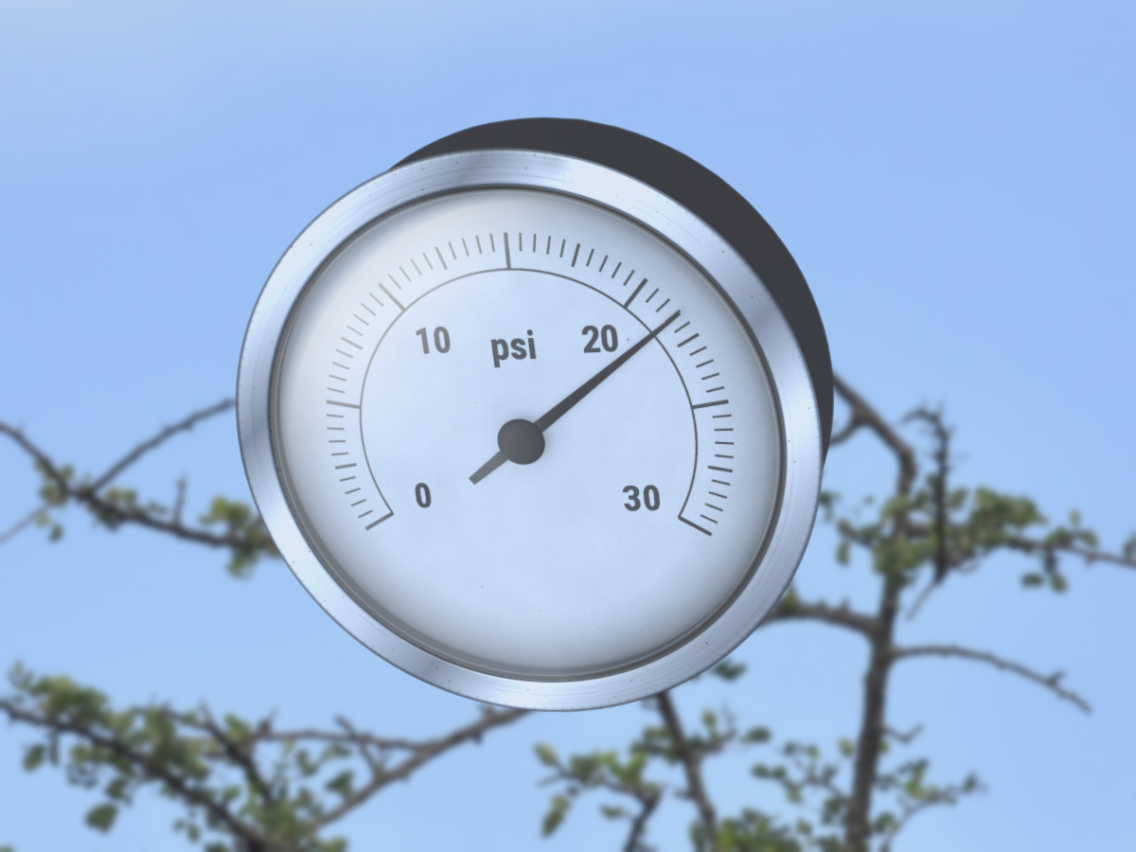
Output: 21.5 psi
